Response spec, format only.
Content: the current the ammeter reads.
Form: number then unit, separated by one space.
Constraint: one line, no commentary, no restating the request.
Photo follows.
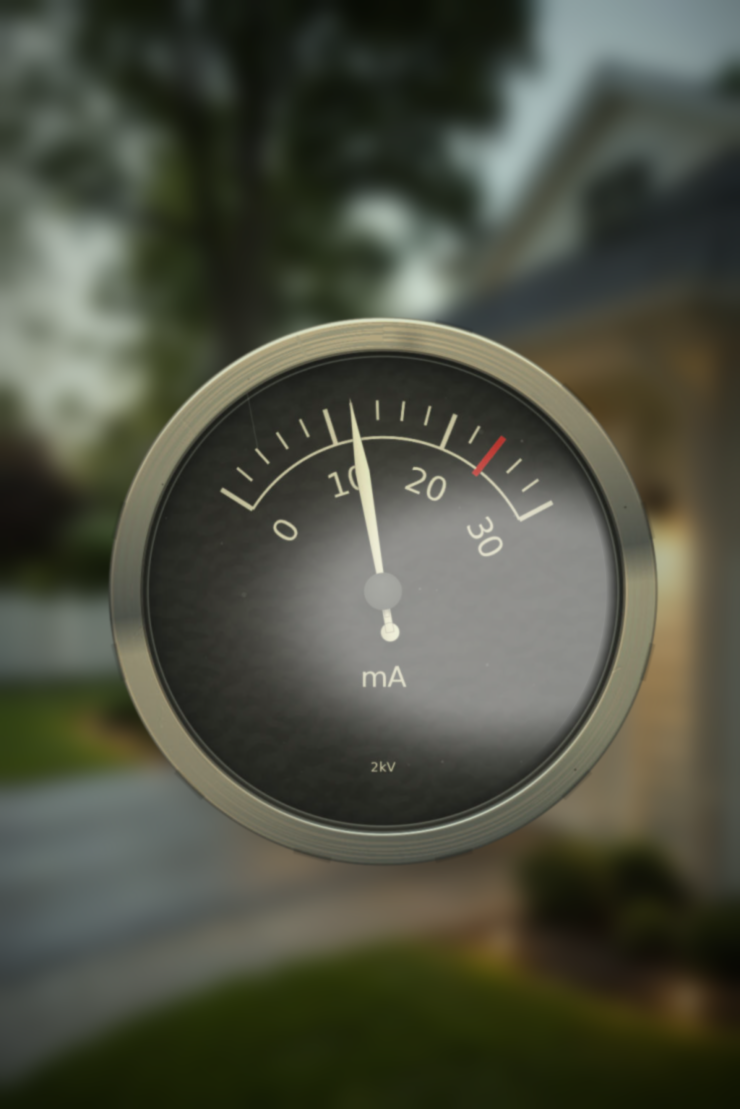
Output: 12 mA
